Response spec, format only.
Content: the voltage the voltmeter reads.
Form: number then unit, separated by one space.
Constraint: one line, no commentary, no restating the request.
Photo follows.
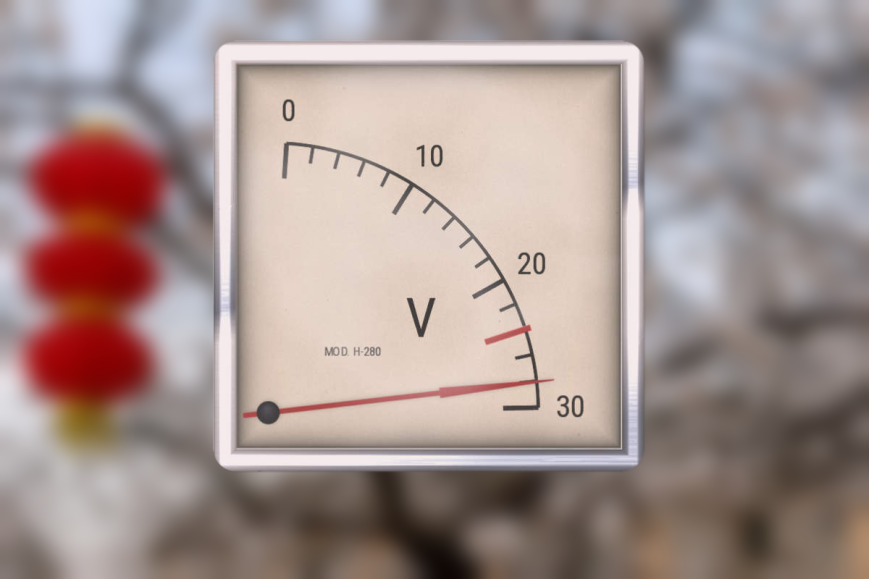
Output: 28 V
